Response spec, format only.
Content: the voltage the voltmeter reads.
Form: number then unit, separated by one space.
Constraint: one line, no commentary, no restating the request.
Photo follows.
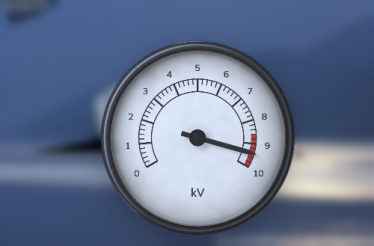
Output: 9.4 kV
